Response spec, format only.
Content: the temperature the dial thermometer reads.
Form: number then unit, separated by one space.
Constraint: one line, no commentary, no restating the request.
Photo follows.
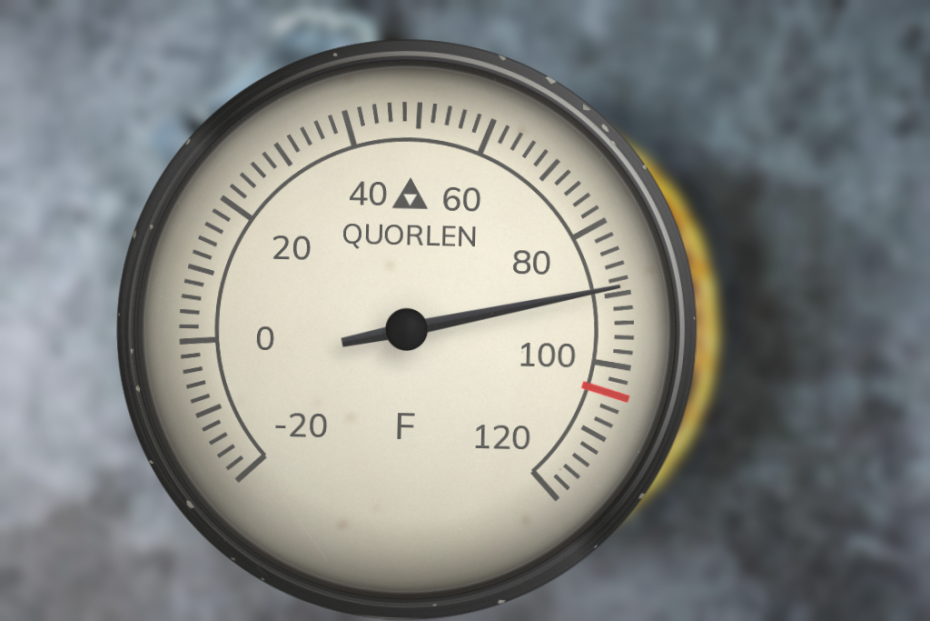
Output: 89 °F
